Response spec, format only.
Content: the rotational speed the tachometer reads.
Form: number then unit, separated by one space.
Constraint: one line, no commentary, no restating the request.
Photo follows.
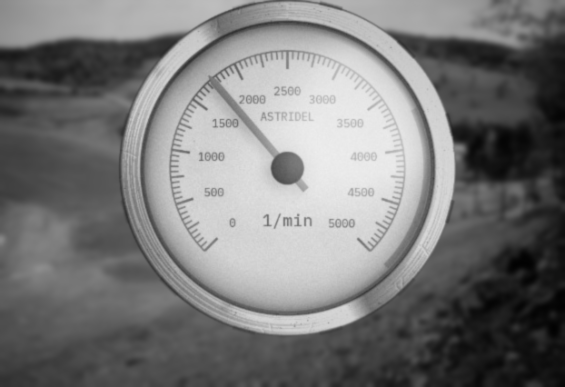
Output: 1750 rpm
